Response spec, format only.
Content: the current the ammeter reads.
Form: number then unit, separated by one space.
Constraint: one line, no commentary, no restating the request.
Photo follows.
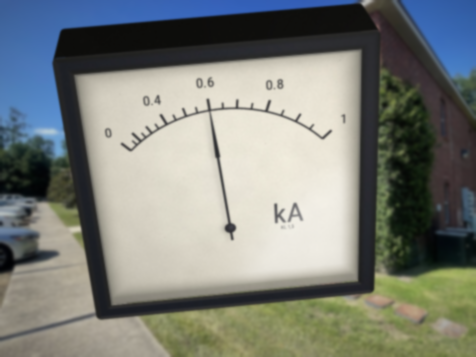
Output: 0.6 kA
